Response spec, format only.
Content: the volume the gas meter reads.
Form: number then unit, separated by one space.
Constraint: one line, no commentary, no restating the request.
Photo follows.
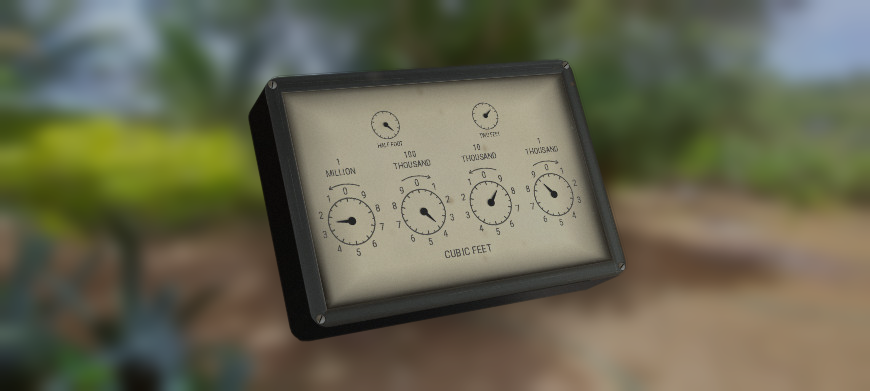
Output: 238900 ft³
